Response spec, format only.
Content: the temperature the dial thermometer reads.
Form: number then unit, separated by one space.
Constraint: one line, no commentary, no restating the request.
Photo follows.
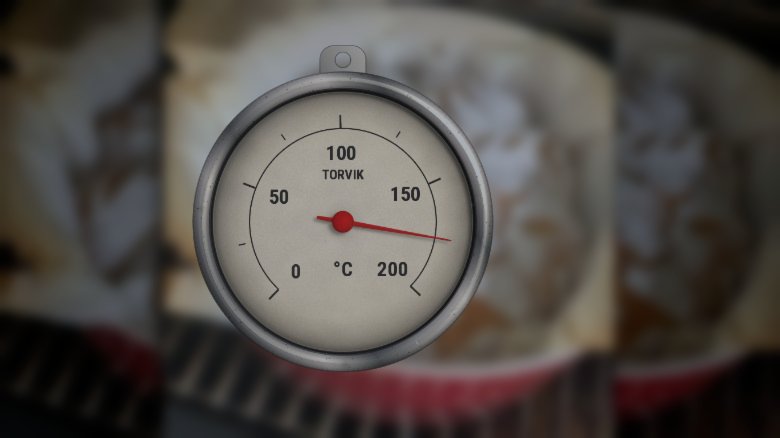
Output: 175 °C
